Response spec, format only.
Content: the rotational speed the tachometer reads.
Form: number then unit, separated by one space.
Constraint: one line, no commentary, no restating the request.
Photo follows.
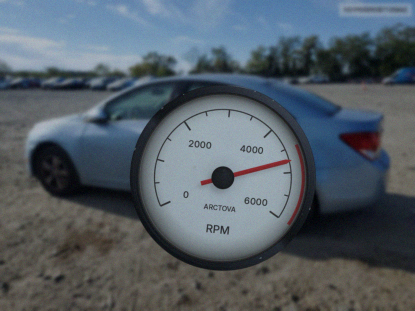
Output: 4750 rpm
